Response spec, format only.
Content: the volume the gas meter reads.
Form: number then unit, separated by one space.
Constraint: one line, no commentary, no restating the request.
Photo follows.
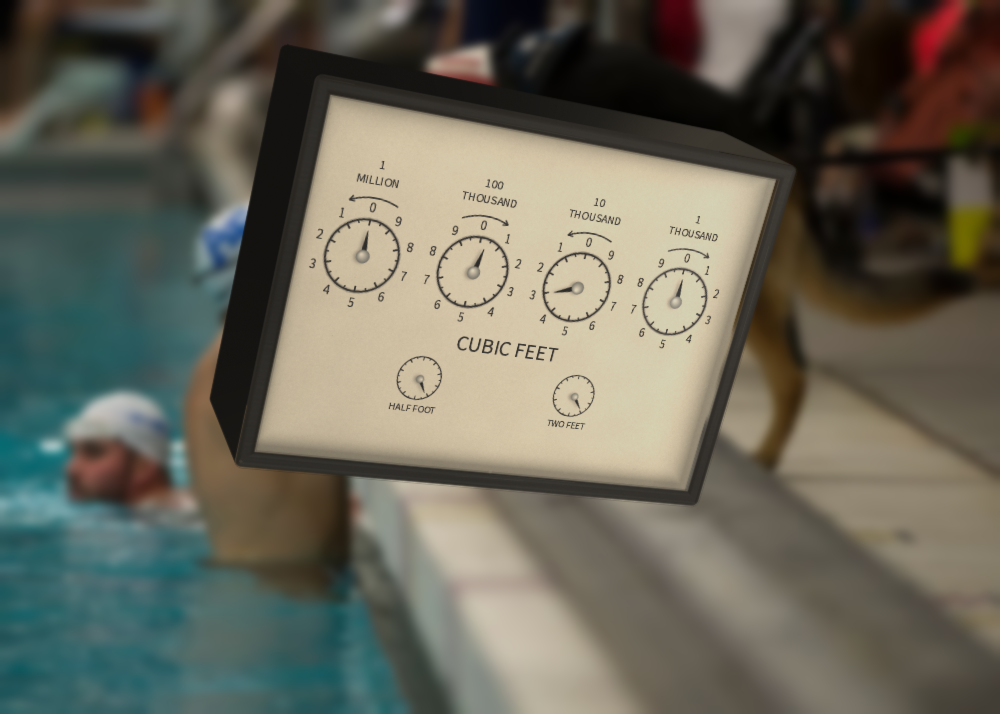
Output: 3000 ft³
